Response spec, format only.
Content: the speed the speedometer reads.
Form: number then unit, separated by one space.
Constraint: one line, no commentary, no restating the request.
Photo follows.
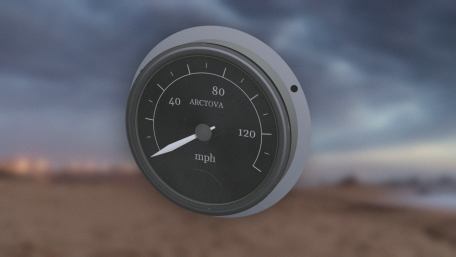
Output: 0 mph
